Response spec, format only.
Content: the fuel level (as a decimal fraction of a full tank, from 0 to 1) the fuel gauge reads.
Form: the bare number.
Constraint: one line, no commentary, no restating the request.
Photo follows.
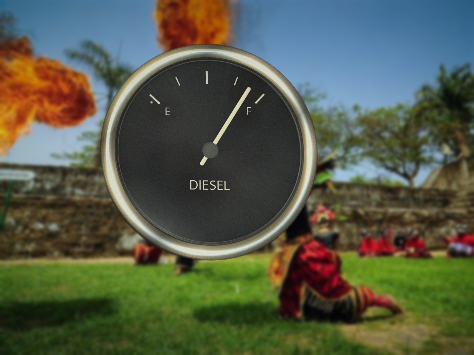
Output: 0.875
